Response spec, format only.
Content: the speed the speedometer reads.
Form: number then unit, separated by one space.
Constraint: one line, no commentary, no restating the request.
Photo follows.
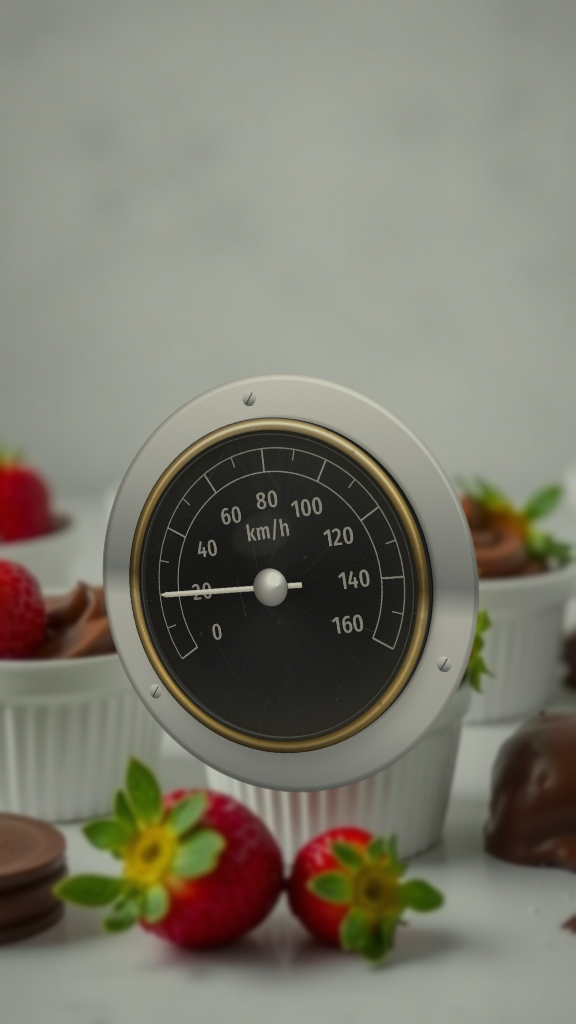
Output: 20 km/h
